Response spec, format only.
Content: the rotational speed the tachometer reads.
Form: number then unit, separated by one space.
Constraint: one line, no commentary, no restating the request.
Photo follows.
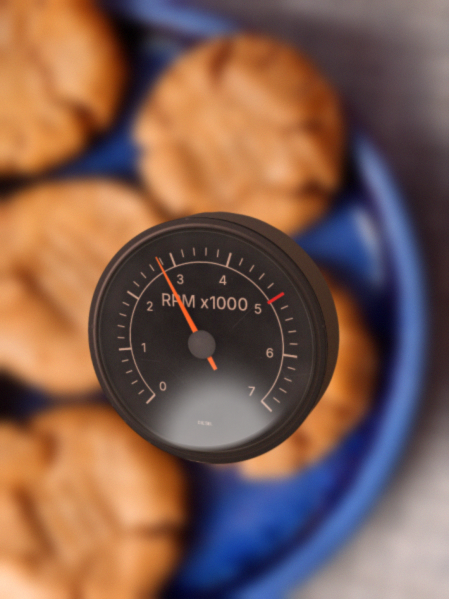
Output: 2800 rpm
